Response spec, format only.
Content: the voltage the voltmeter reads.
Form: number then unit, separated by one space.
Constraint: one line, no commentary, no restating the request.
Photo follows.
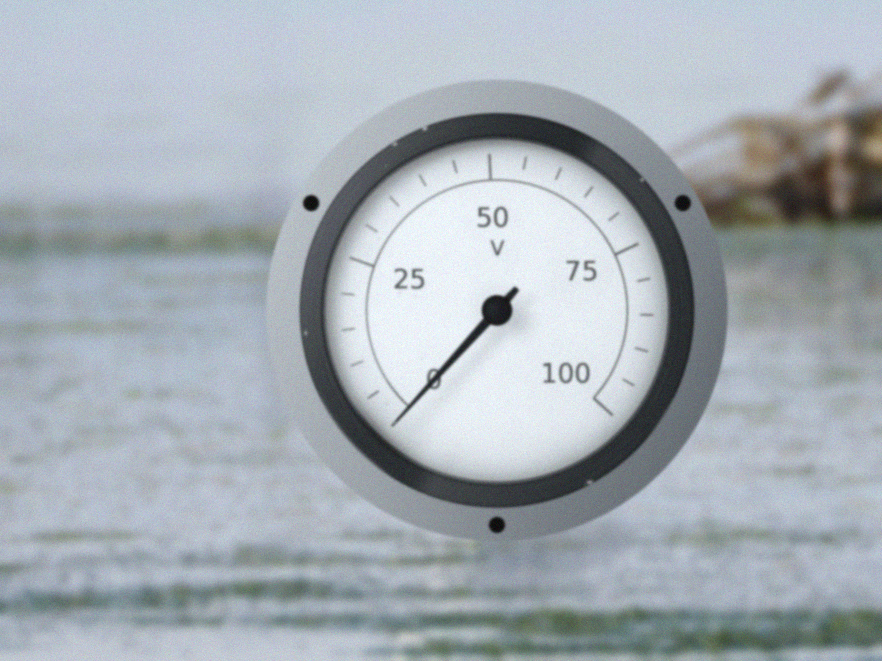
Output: 0 V
